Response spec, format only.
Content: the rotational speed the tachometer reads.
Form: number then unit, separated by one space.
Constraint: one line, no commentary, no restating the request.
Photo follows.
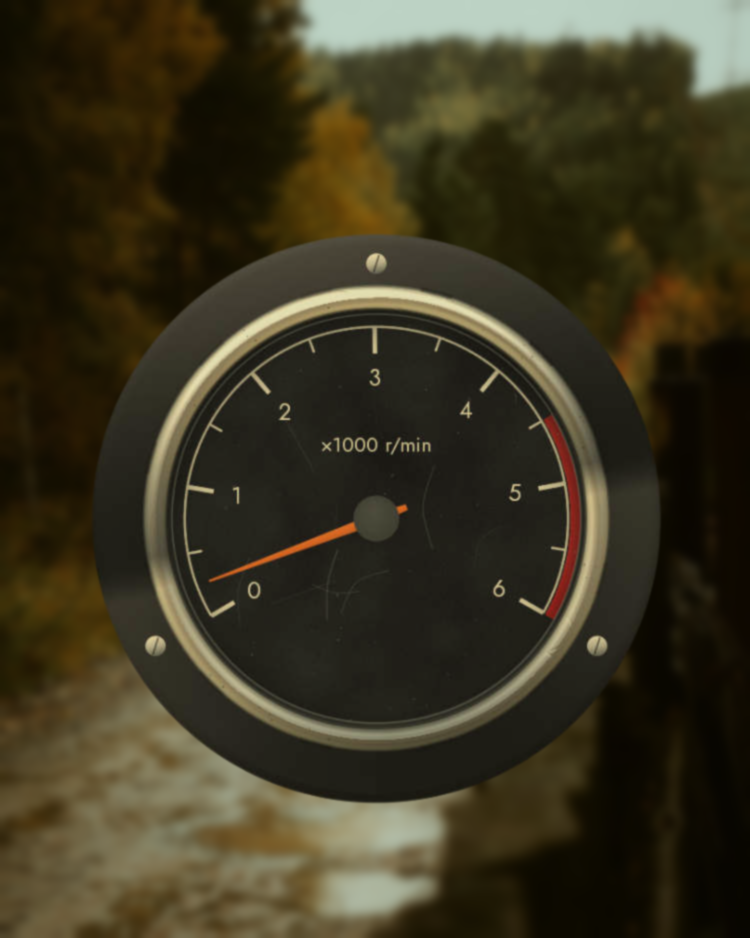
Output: 250 rpm
